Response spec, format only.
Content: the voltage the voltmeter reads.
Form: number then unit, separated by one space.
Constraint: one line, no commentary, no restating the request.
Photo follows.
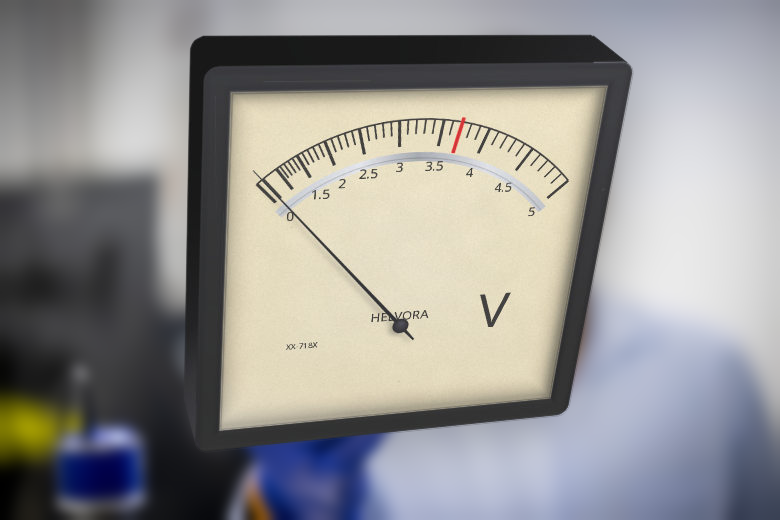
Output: 0.5 V
